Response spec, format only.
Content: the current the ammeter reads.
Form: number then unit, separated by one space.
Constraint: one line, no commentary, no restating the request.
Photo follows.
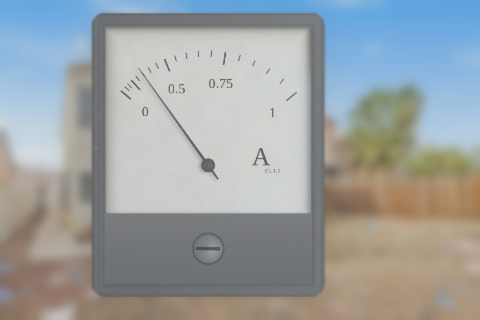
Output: 0.35 A
